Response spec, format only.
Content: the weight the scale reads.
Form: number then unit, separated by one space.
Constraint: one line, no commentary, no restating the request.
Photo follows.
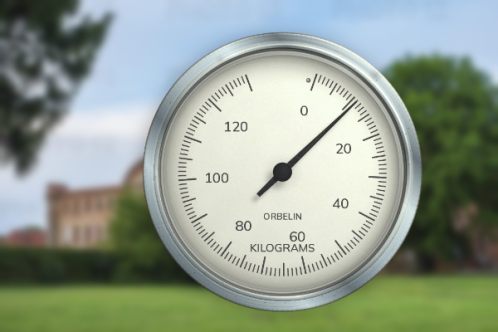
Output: 11 kg
